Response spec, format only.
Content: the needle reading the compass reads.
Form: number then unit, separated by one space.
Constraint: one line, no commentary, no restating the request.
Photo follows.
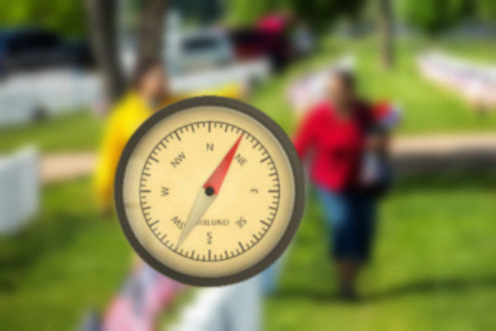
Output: 30 °
